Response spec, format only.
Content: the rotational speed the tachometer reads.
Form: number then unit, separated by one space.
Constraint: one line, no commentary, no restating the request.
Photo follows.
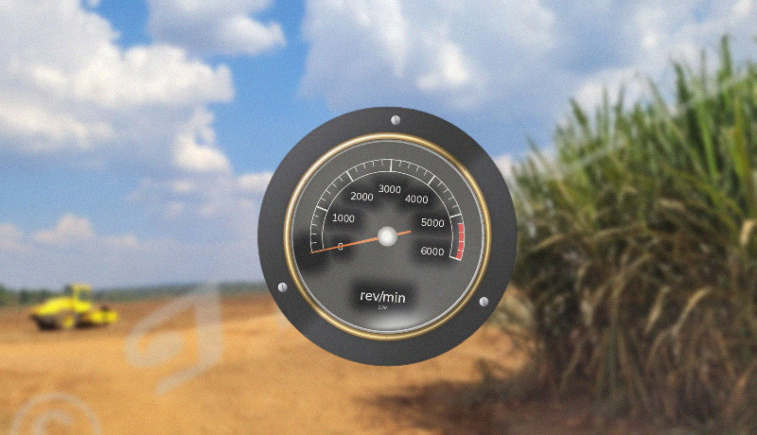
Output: 0 rpm
